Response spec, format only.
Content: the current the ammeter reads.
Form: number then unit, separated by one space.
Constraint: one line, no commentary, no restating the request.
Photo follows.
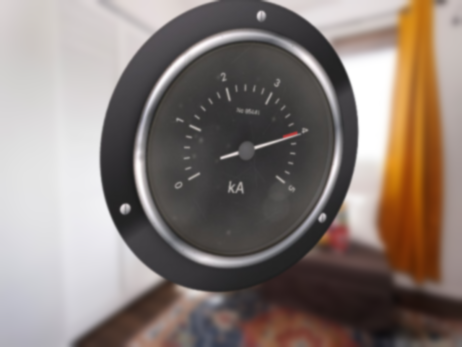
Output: 4 kA
